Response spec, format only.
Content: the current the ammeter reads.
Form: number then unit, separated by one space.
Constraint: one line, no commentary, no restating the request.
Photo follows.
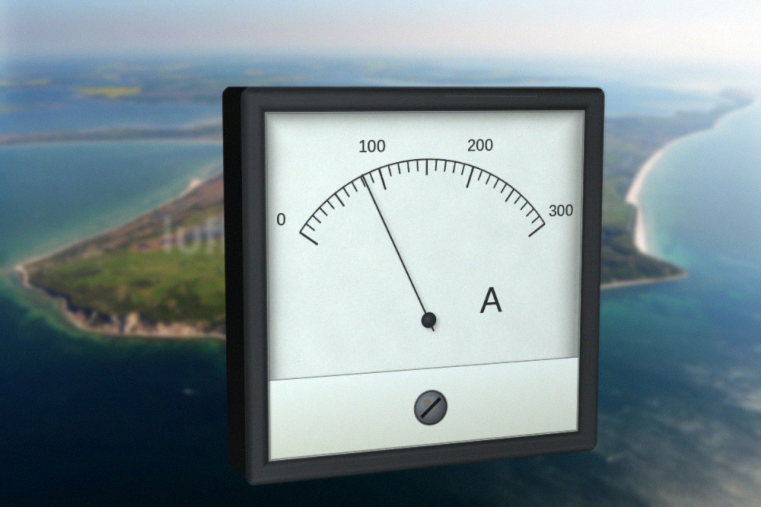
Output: 80 A
